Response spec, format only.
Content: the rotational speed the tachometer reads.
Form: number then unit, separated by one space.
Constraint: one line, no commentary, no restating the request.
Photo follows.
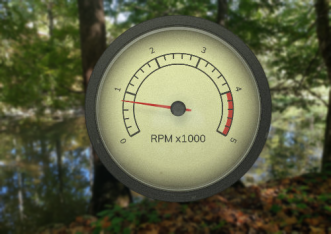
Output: 800 rpm
